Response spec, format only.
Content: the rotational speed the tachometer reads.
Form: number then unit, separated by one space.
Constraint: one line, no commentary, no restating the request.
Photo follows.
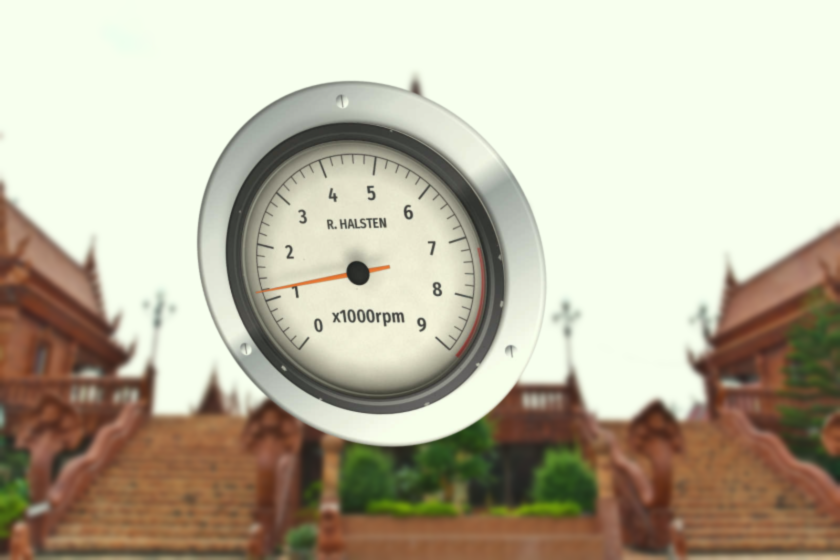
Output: 1200 rpm
